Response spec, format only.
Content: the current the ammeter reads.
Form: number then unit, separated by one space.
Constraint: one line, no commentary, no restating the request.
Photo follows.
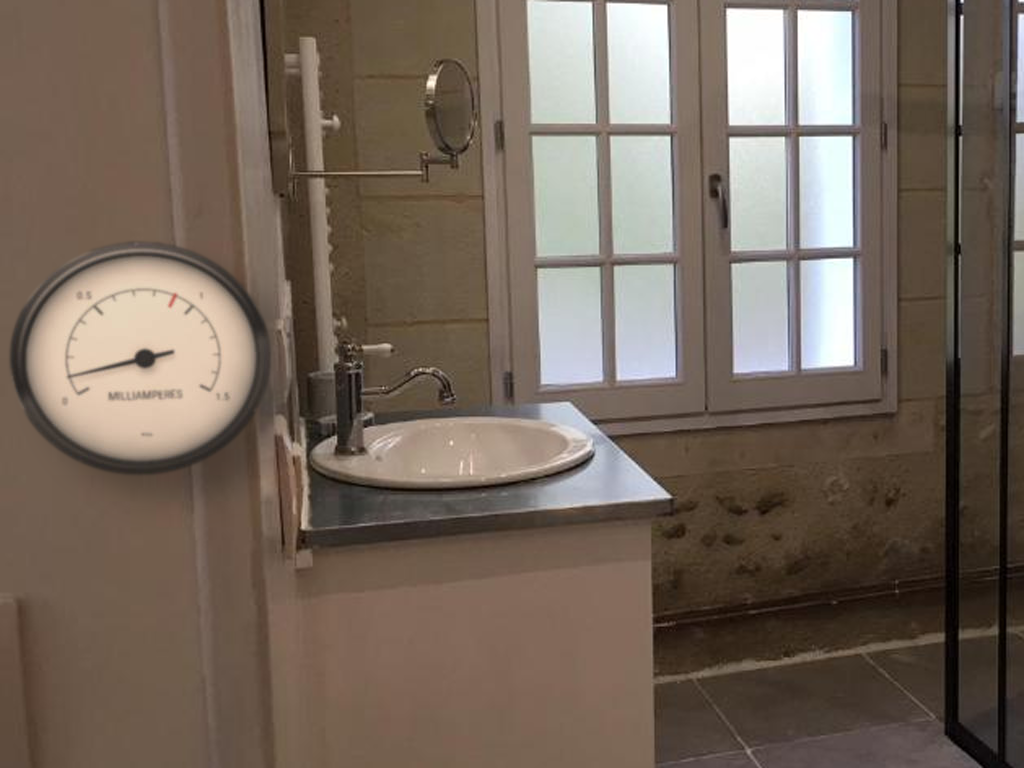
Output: 0.1 mA
